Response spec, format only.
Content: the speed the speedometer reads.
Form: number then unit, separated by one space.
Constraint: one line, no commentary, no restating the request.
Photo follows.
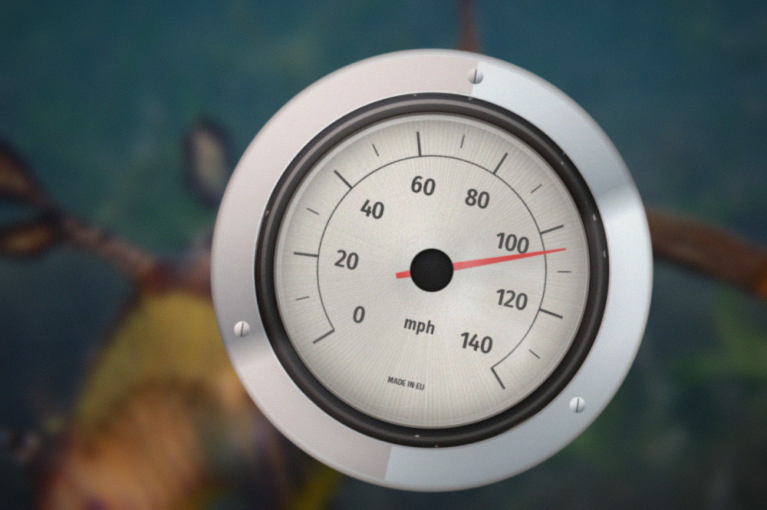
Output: 105 mph
